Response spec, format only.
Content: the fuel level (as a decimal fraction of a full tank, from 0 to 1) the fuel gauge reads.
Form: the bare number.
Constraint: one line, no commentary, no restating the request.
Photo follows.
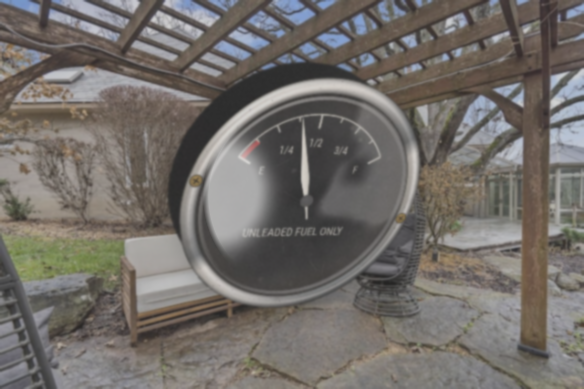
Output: 0.375
